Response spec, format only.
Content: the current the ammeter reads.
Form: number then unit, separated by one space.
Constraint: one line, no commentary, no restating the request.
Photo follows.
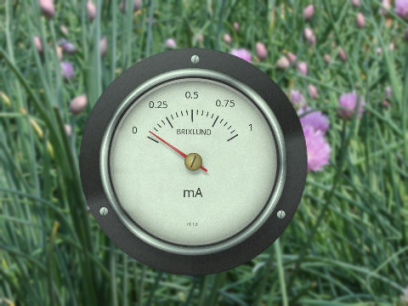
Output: 0.05 mA
